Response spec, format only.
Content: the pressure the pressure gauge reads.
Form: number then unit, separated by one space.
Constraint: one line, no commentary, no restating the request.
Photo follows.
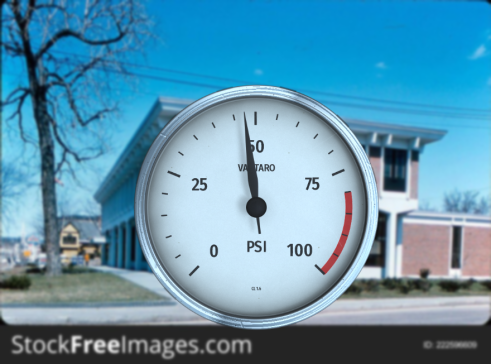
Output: 47.5 psi
